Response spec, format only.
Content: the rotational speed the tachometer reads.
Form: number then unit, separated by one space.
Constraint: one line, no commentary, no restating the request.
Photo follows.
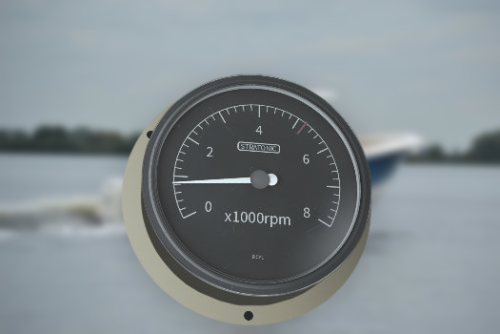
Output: 800 rpm
